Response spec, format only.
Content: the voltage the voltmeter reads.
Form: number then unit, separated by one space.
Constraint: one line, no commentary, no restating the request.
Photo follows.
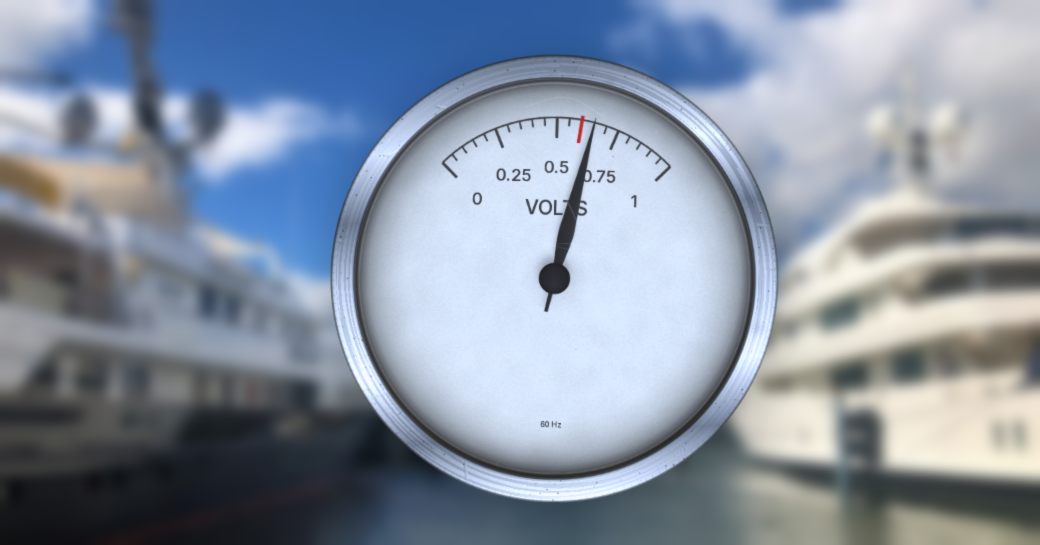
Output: 0.65 V
